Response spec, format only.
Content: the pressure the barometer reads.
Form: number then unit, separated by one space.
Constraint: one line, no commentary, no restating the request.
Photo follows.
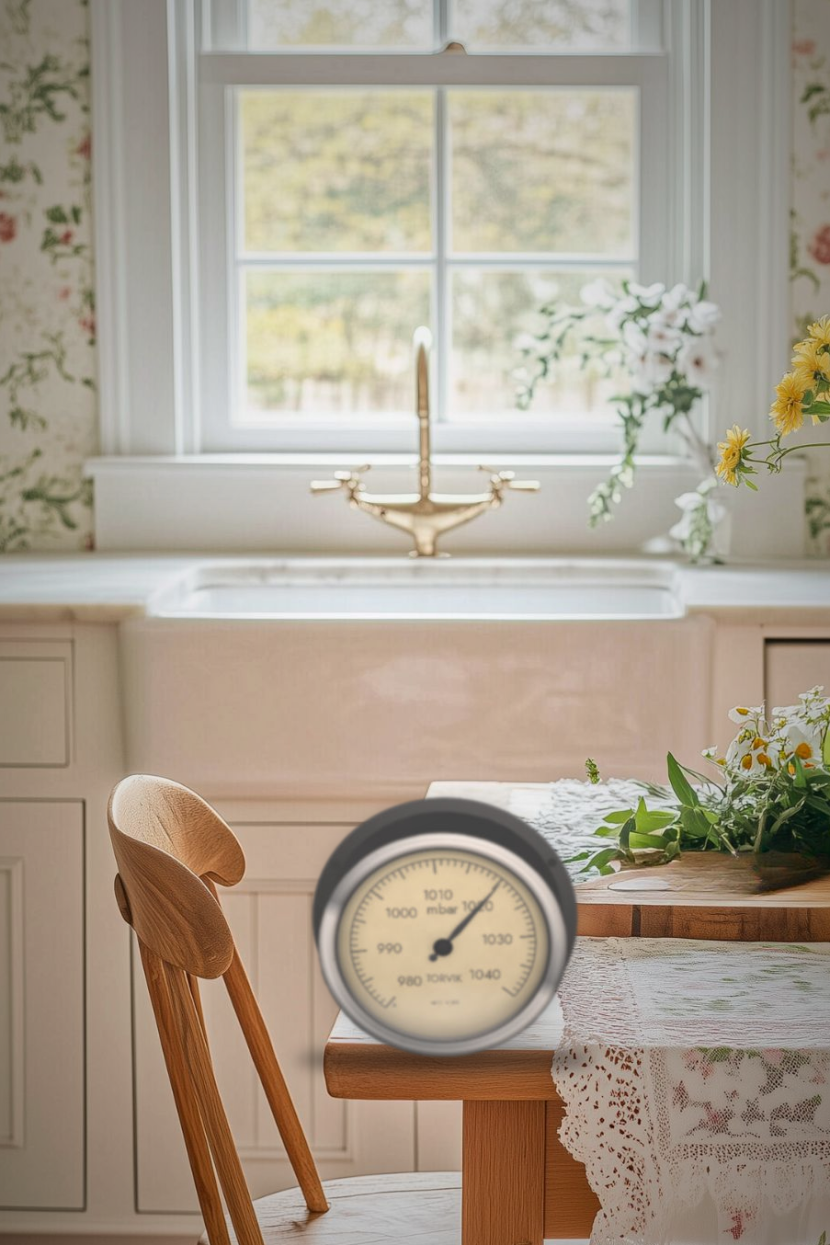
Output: 1020 mbar
